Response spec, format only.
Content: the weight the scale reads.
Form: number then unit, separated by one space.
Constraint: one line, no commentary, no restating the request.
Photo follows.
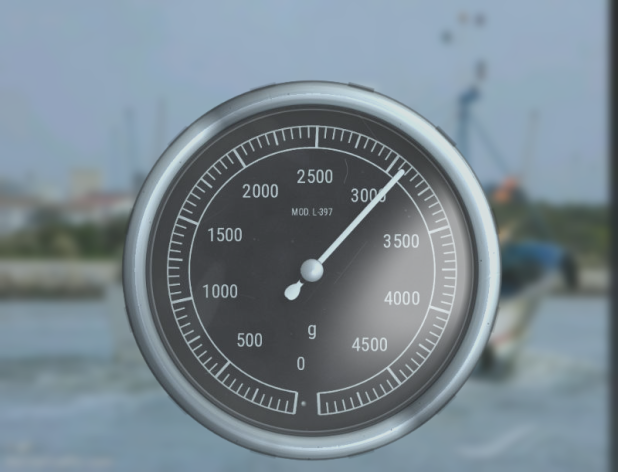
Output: 3075 g
